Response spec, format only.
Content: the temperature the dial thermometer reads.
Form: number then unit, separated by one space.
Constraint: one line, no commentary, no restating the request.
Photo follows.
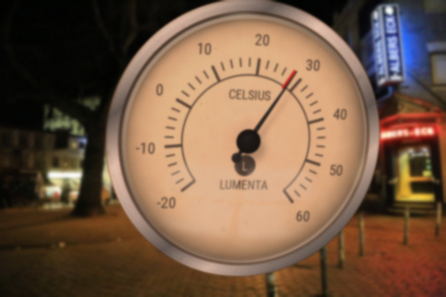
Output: 28 °C
